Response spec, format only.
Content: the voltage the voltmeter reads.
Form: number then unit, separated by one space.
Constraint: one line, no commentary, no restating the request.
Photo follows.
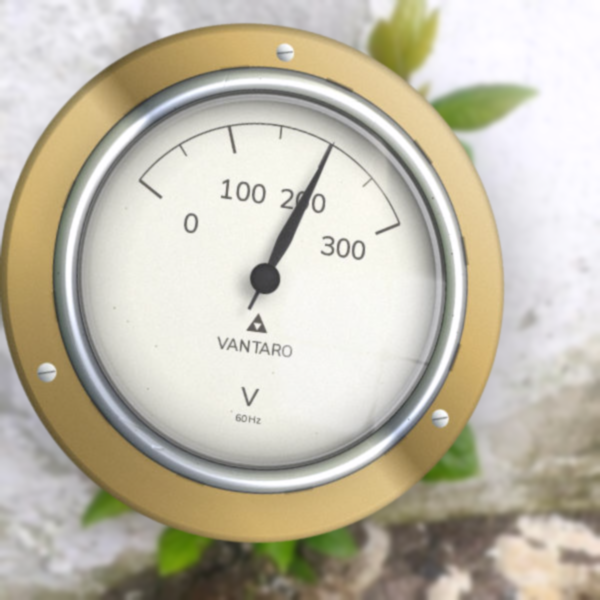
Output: 200 V
